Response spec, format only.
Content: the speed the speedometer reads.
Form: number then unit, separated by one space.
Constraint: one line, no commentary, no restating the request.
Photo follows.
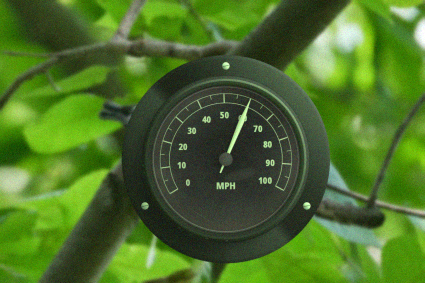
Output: 60 mph
